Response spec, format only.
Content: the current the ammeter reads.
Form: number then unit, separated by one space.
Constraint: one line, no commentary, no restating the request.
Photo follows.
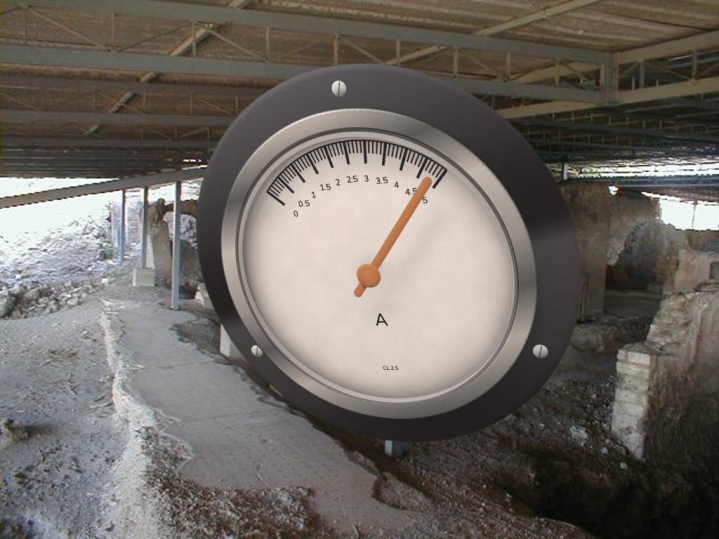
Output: 4.8 A
